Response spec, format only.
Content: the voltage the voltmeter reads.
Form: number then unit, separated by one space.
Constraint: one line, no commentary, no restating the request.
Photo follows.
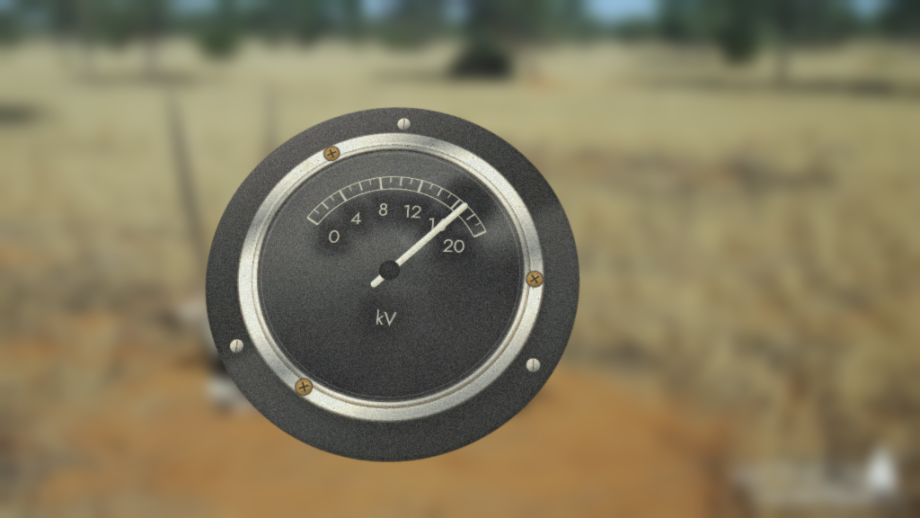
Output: 17 kV
